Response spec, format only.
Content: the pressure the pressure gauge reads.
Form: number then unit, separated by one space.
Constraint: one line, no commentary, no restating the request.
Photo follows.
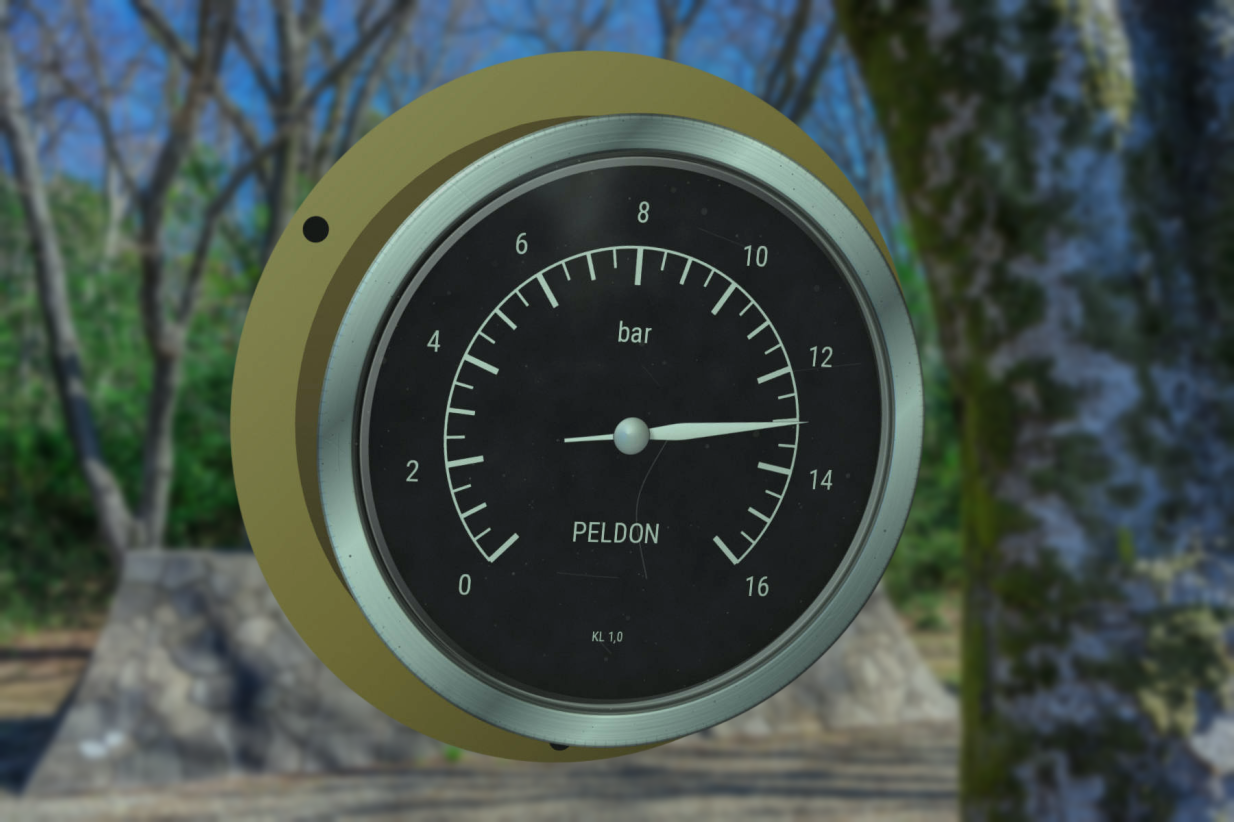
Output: 13 bar
